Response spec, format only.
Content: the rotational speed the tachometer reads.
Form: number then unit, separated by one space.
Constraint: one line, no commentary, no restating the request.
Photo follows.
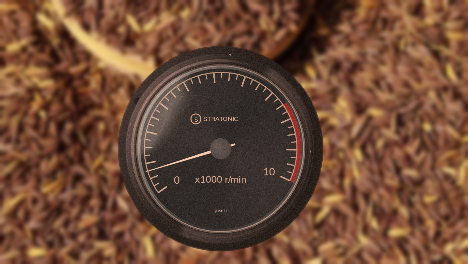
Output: 750 rpm
